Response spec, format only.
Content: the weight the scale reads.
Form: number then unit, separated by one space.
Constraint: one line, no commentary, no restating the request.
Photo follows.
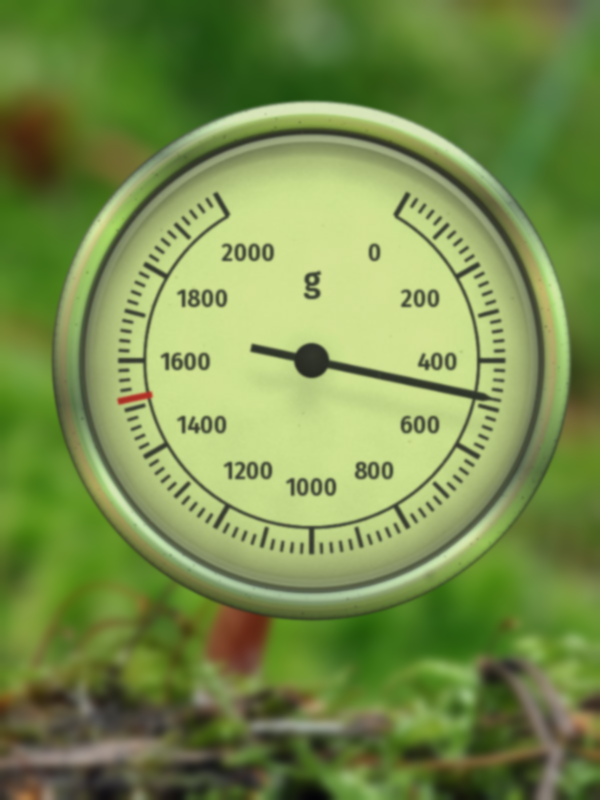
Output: 480 g
